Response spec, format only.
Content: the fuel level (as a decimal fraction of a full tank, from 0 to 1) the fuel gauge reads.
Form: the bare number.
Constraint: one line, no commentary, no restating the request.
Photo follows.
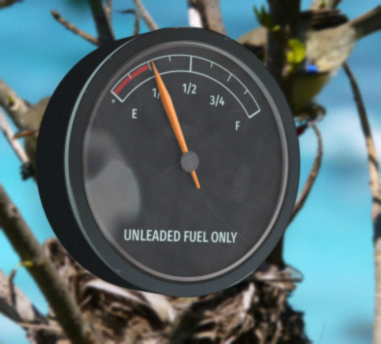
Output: 0.25
